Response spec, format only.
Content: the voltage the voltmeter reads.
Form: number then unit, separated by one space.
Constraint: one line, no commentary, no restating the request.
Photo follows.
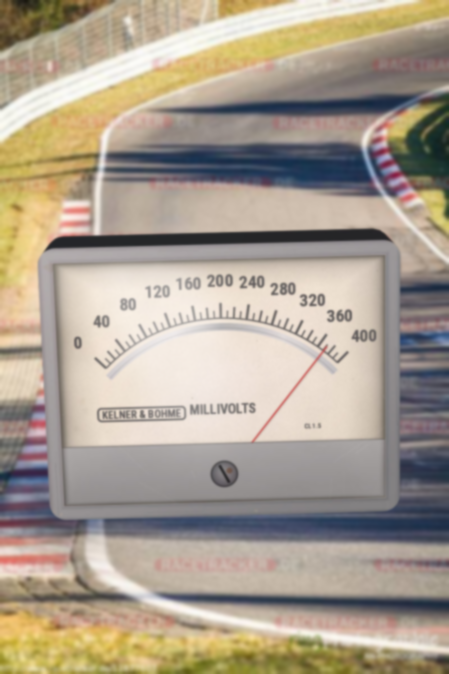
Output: 370 mV
